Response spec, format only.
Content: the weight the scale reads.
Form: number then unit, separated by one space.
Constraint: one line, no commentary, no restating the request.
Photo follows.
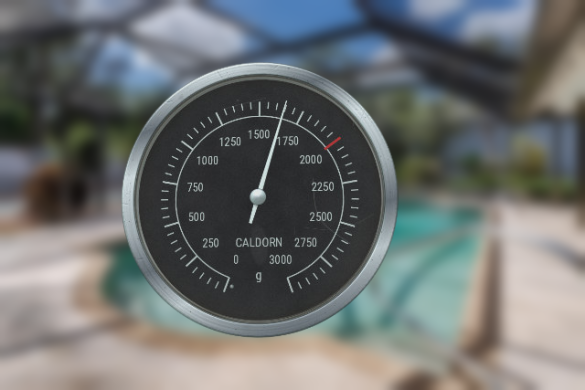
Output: 1650 g
